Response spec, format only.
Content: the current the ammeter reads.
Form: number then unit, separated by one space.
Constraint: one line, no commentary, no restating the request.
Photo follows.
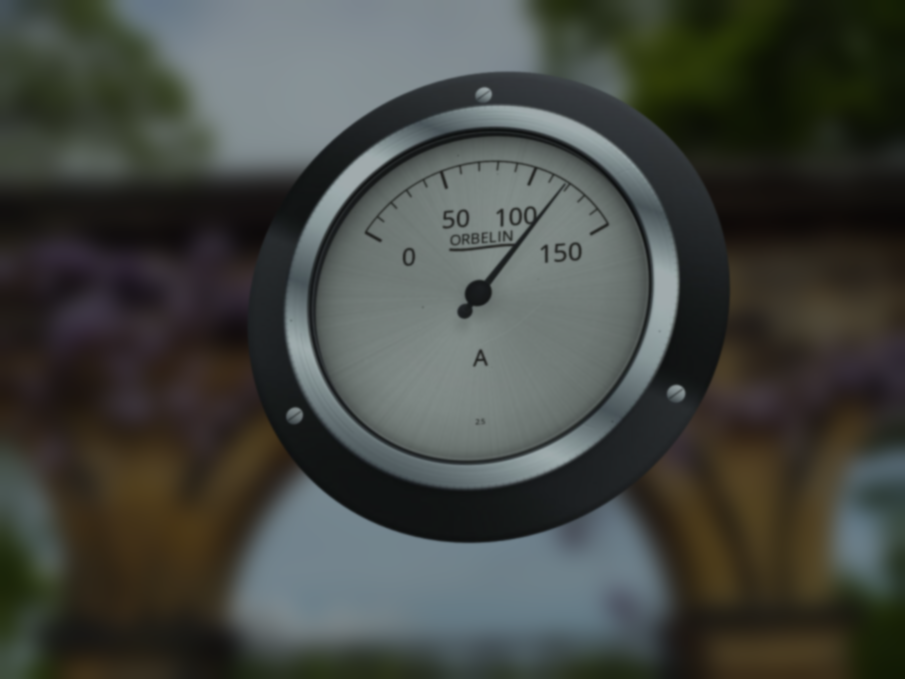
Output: 120 A
